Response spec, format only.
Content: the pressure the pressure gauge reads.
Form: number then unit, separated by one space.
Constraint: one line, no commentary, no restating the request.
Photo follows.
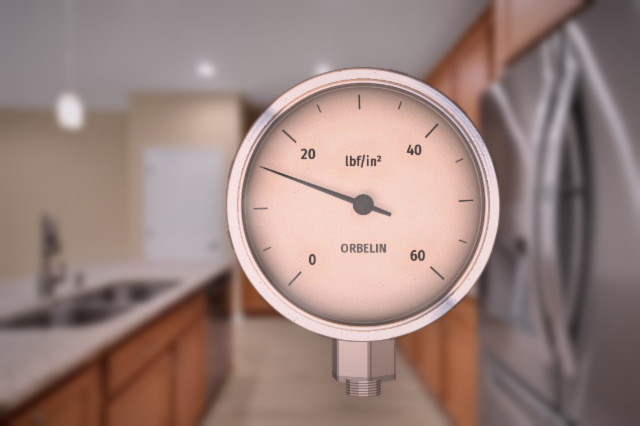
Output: 15 psi
